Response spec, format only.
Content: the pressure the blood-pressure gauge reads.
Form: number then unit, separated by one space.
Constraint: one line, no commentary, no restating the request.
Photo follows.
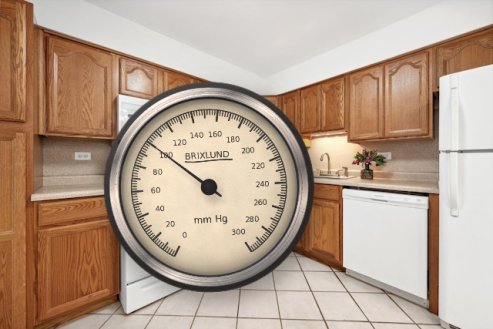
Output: 100 mmHg
